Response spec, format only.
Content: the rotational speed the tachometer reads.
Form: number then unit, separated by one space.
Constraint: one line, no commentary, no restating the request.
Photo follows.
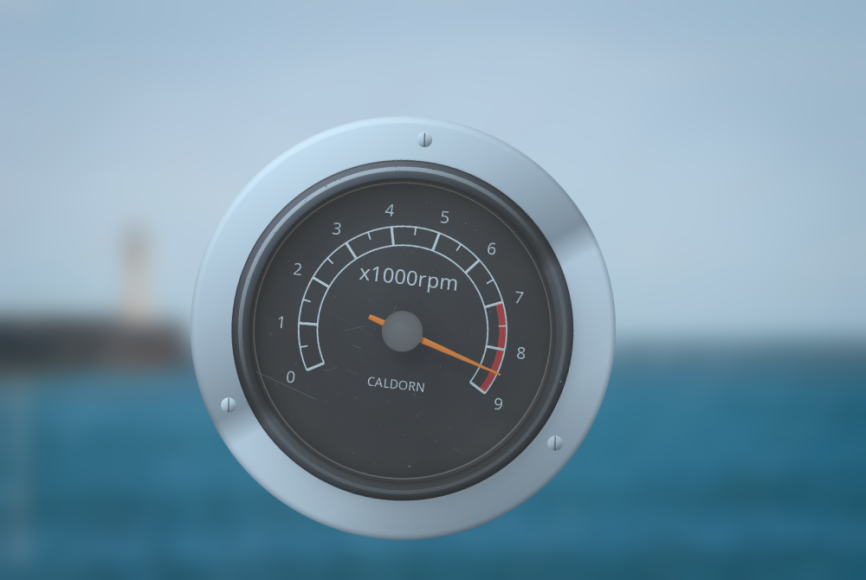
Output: 8500 rpm
